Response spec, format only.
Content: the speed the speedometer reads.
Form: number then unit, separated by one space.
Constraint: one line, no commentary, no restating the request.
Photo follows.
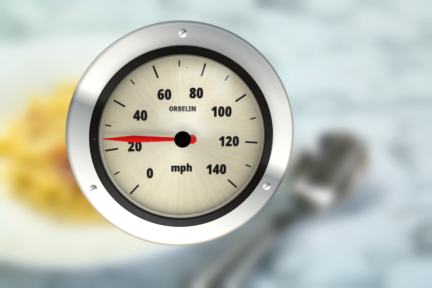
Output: 25 mph
